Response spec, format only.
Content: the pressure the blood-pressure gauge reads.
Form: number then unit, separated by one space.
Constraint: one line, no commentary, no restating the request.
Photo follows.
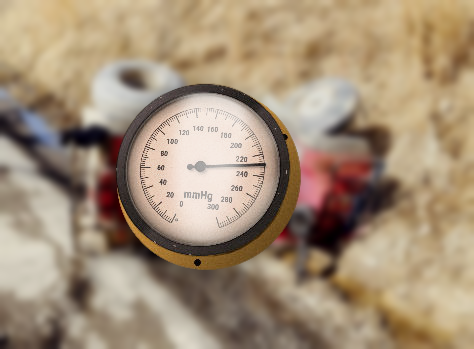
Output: 230 mmHg
